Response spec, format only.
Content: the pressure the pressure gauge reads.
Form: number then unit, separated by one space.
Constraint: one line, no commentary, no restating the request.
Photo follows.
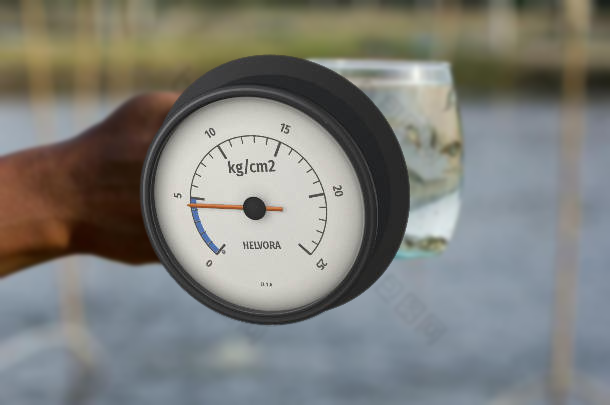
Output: 4.5 kg/cm²
